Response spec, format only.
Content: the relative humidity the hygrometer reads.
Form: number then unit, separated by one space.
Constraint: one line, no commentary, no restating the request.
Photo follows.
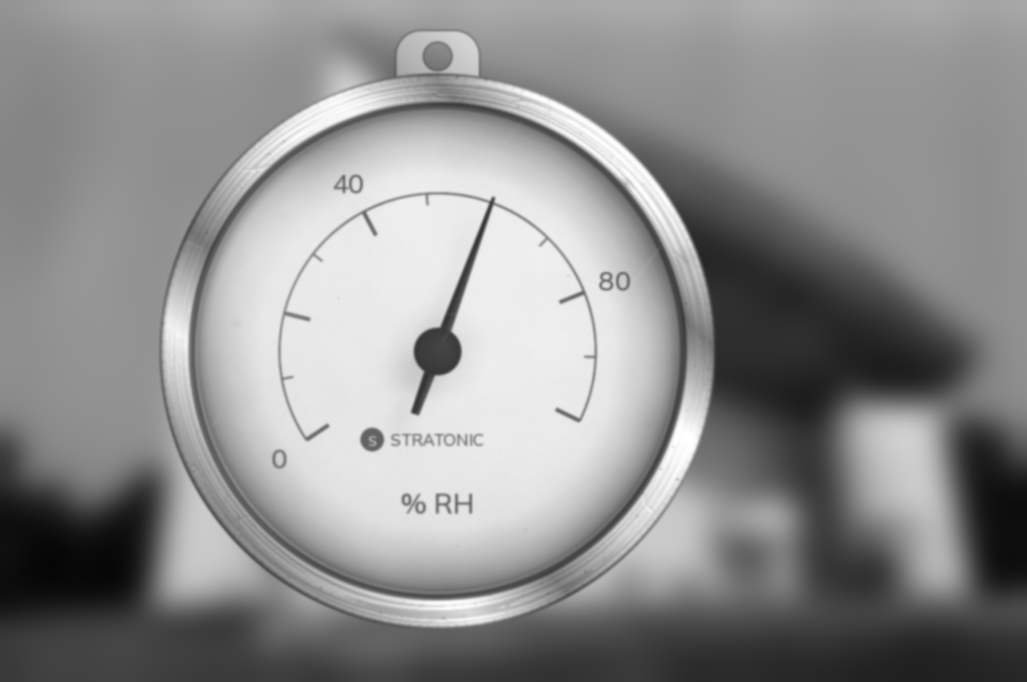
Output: 60 %
